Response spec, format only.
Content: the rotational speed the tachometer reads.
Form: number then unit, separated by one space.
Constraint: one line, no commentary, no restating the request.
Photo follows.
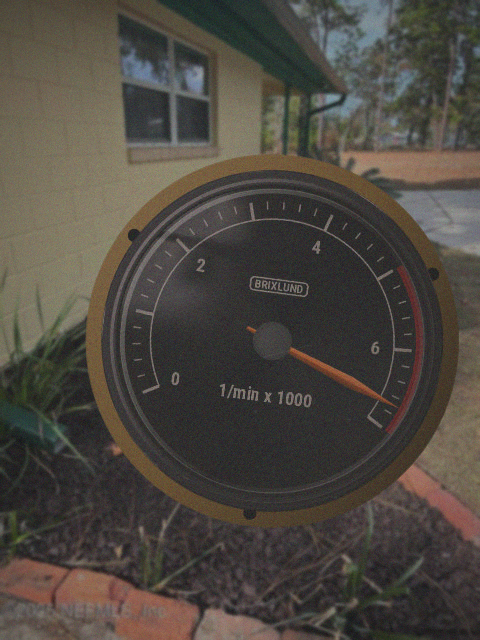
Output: 6700 rpm
